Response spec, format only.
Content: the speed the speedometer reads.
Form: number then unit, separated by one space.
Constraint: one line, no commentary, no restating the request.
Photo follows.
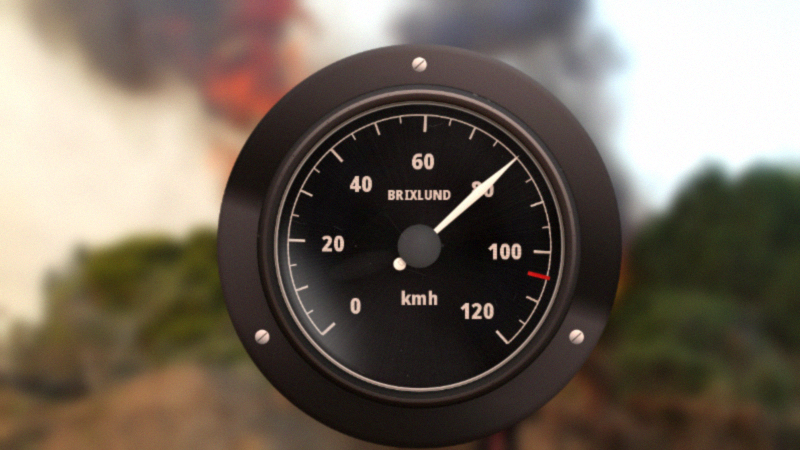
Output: 80 km/h
